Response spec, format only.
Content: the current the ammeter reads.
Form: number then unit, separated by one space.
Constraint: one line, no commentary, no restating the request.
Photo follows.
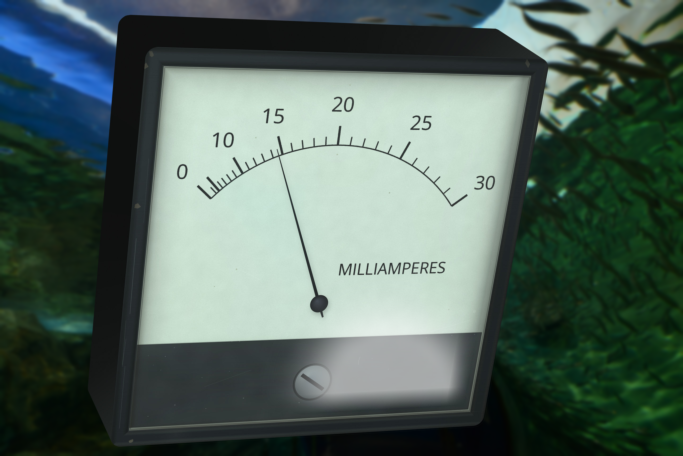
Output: 14.5 mA
